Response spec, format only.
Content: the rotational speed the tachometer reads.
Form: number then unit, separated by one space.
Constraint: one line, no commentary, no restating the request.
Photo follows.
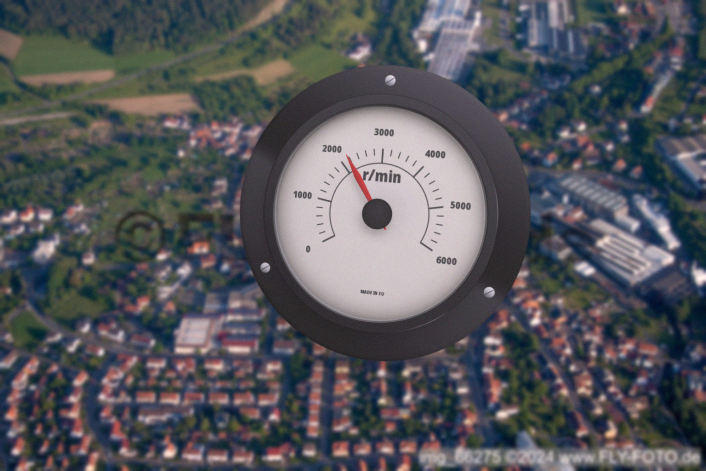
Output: 2200 rpm
